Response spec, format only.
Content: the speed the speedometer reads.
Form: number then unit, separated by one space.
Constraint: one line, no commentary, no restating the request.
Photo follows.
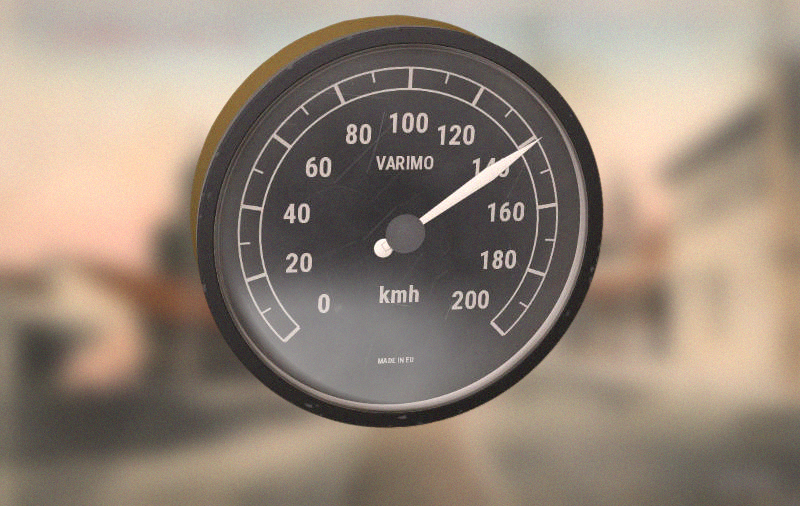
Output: 140 km/h
